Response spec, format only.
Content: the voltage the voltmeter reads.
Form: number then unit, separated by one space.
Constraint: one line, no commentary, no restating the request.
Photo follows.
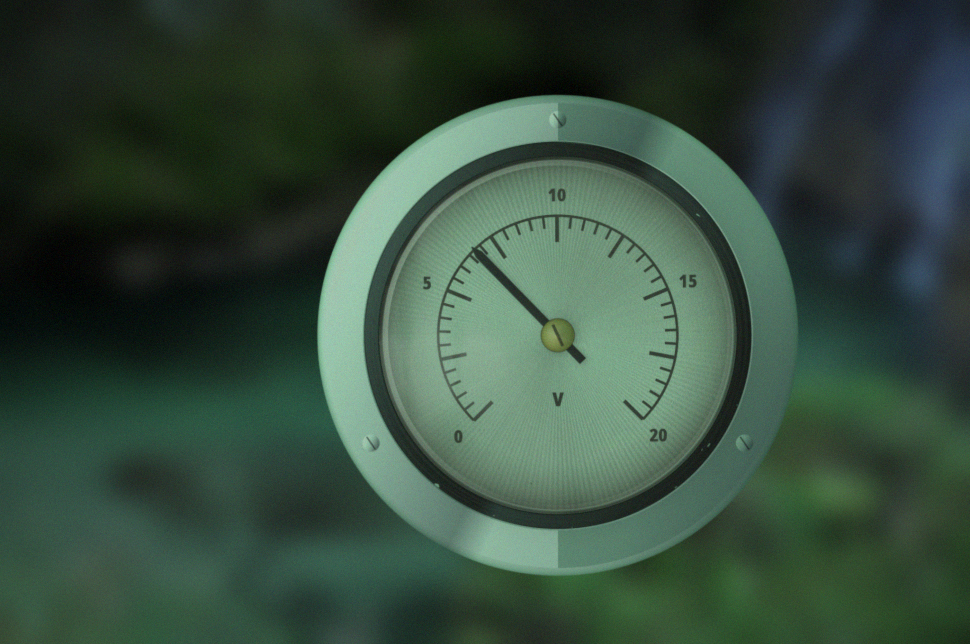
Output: 6.75 V
